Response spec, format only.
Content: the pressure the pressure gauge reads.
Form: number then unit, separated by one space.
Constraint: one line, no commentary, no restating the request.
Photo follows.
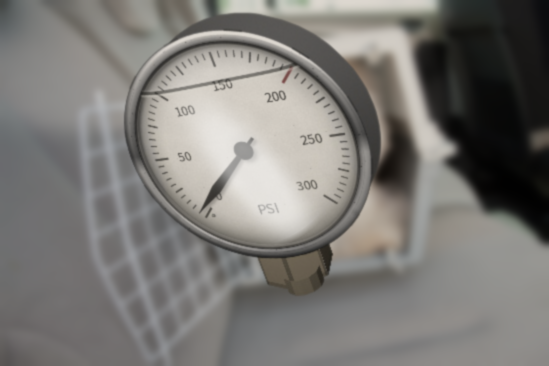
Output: 5 psi
